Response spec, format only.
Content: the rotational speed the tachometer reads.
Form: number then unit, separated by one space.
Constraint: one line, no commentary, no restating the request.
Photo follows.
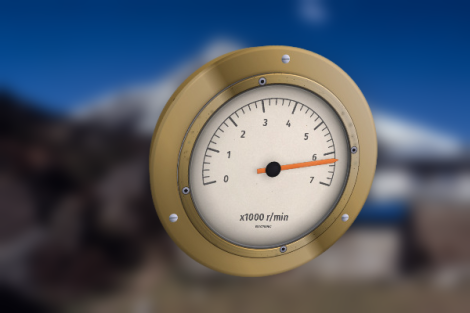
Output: 6200 rpm
